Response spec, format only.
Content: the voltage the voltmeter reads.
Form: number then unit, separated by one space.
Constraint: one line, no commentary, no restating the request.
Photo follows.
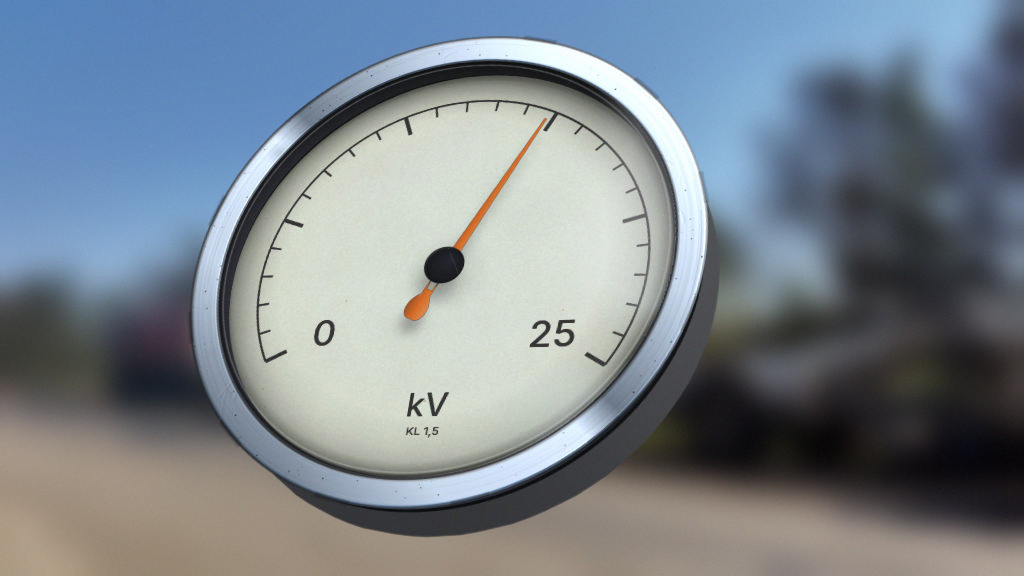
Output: 15 kV
